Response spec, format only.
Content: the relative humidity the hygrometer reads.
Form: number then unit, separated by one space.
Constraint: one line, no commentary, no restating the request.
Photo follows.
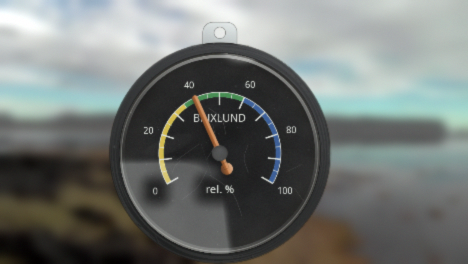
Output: 40 %
